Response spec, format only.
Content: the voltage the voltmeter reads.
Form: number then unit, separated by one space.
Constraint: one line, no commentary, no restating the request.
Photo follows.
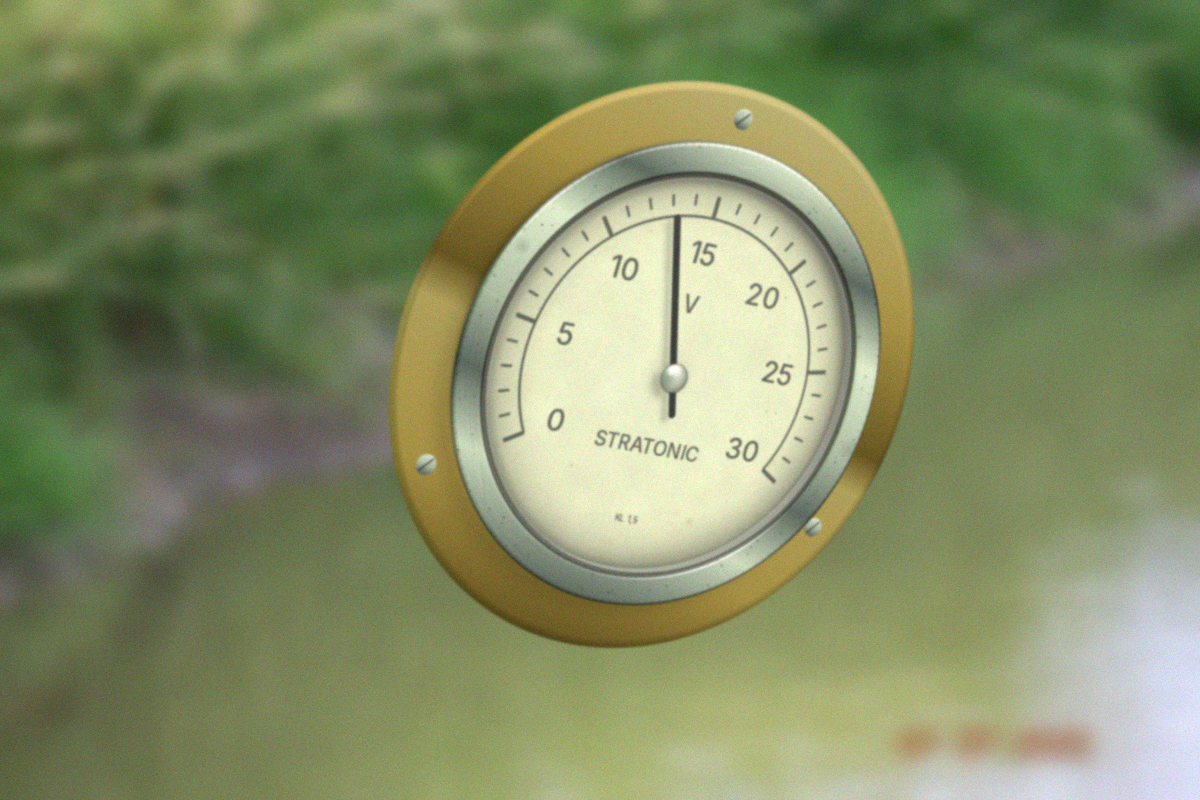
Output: 13 V
